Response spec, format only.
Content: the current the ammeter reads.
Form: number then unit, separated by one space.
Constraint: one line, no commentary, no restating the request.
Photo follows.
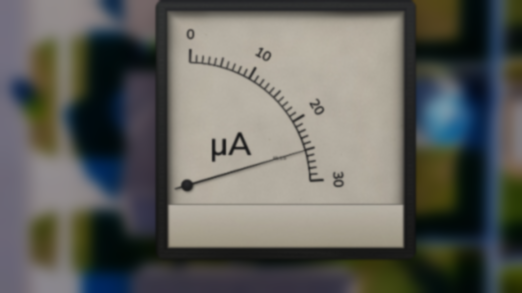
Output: 25 µA
